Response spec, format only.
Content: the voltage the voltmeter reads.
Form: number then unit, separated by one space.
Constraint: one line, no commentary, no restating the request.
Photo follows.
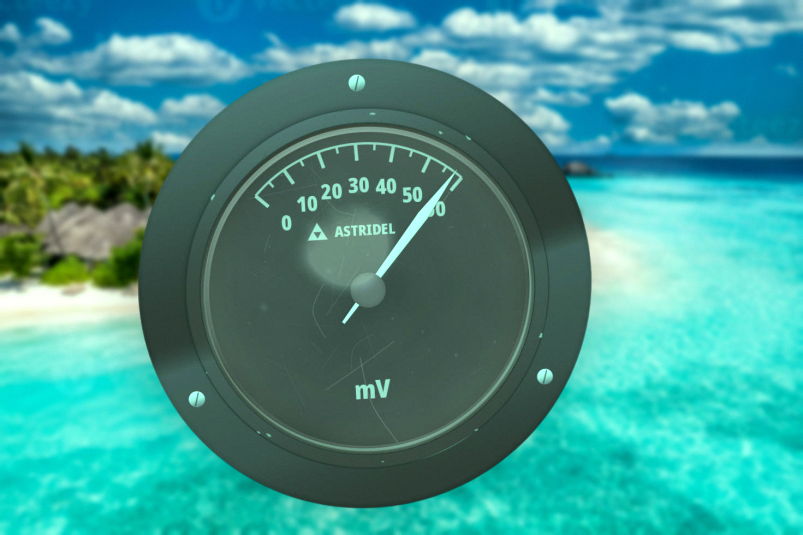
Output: 57.5 mV
